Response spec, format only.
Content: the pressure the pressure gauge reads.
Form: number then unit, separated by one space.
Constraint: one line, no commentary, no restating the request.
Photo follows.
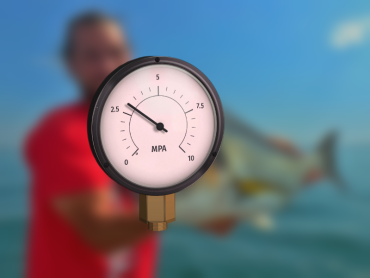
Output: 3 MPa
